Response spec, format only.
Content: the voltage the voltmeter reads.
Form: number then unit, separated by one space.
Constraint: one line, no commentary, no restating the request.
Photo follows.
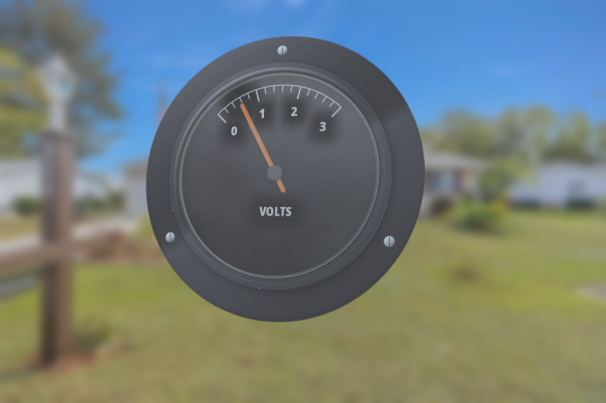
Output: 0.6 V
